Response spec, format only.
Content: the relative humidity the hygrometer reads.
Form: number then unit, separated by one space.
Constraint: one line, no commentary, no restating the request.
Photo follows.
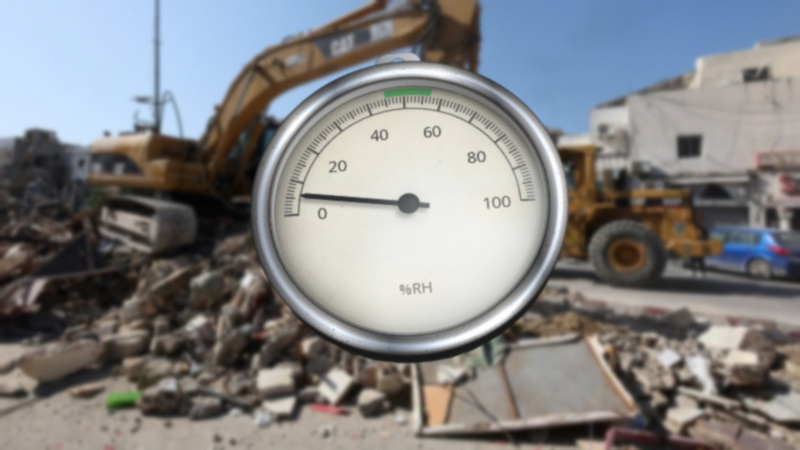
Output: 5 %
